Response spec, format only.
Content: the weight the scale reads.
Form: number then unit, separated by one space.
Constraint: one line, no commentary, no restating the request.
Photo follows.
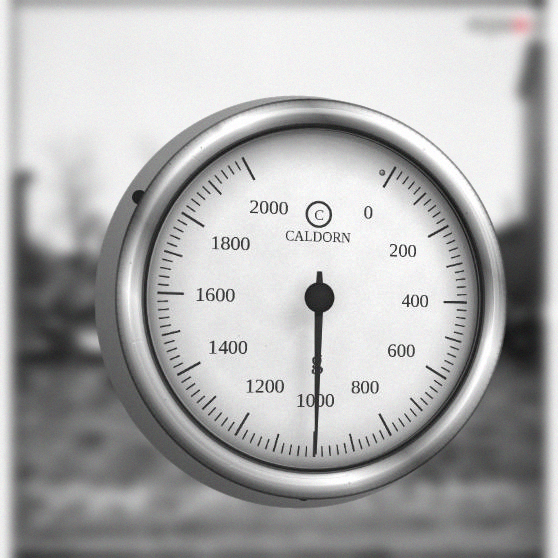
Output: 1000 g
